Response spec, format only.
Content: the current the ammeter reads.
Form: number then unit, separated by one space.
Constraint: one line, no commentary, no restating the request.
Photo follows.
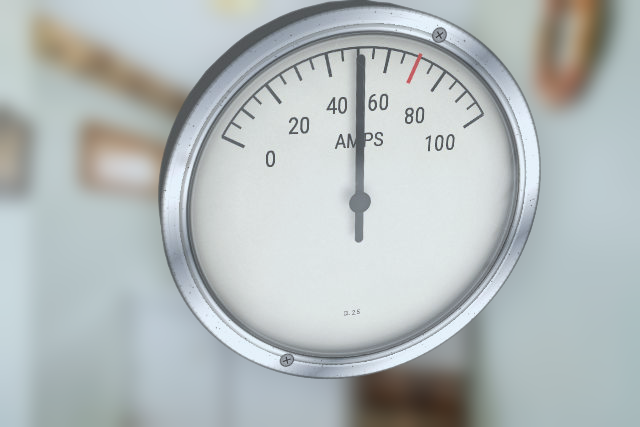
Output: 50 A
